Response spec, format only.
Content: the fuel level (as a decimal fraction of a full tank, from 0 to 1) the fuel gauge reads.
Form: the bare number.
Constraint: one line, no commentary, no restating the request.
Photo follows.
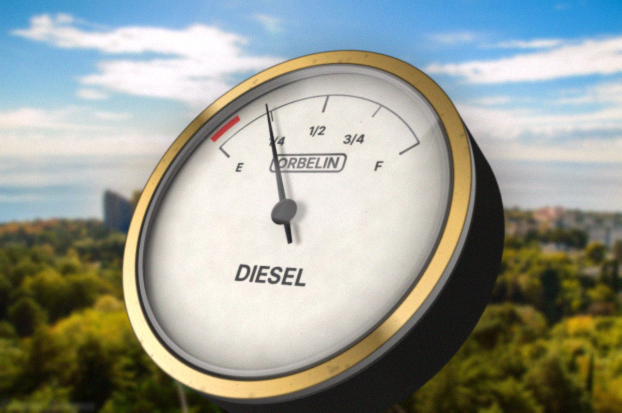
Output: 0.25
